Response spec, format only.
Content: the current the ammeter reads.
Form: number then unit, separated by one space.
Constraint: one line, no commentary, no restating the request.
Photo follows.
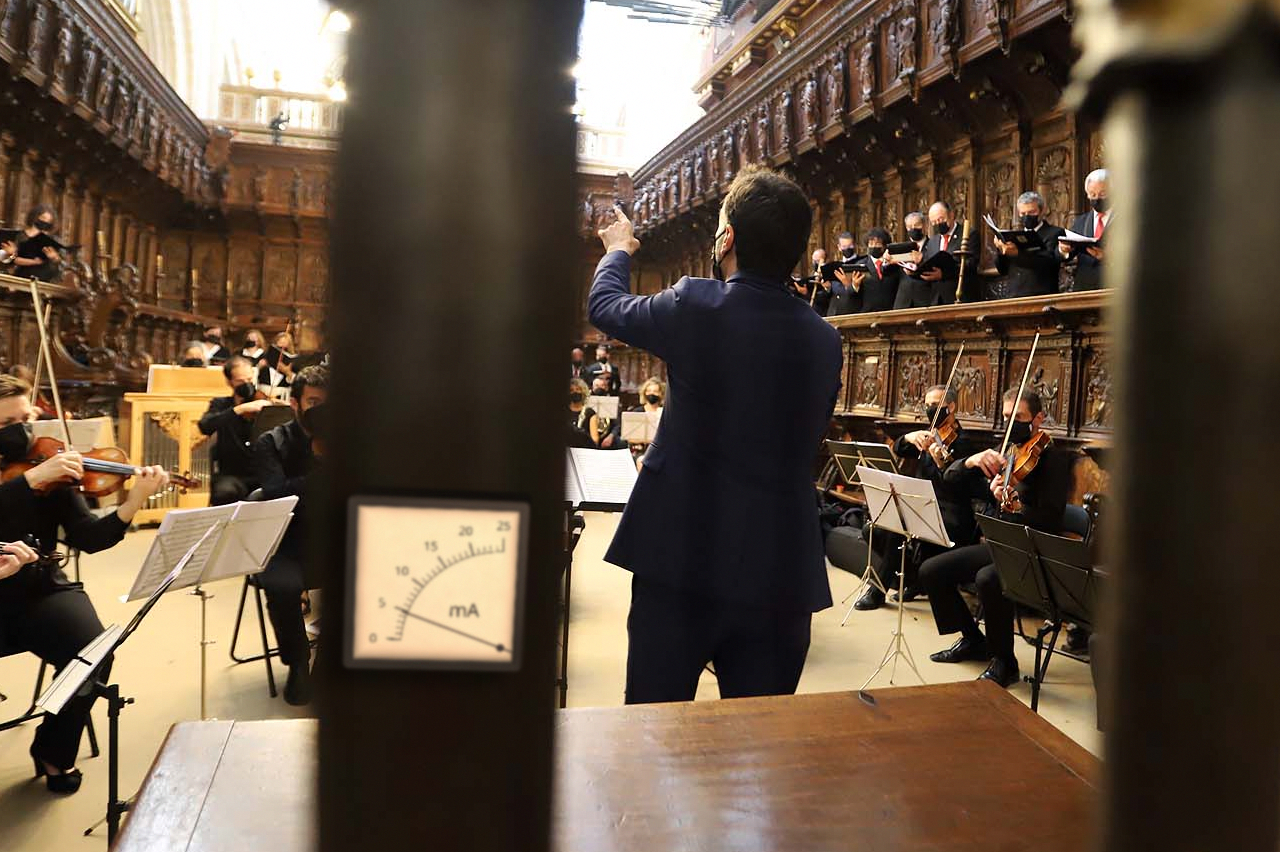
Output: 5 mA
